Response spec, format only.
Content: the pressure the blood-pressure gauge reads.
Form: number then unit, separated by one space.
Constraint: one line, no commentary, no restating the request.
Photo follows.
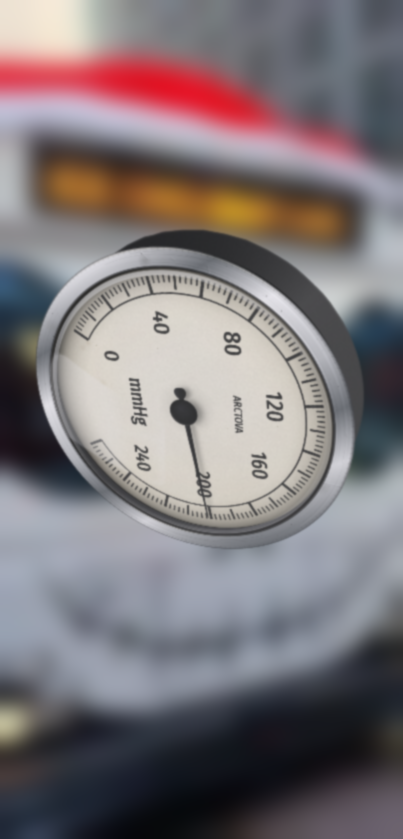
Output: 200 mmHg
